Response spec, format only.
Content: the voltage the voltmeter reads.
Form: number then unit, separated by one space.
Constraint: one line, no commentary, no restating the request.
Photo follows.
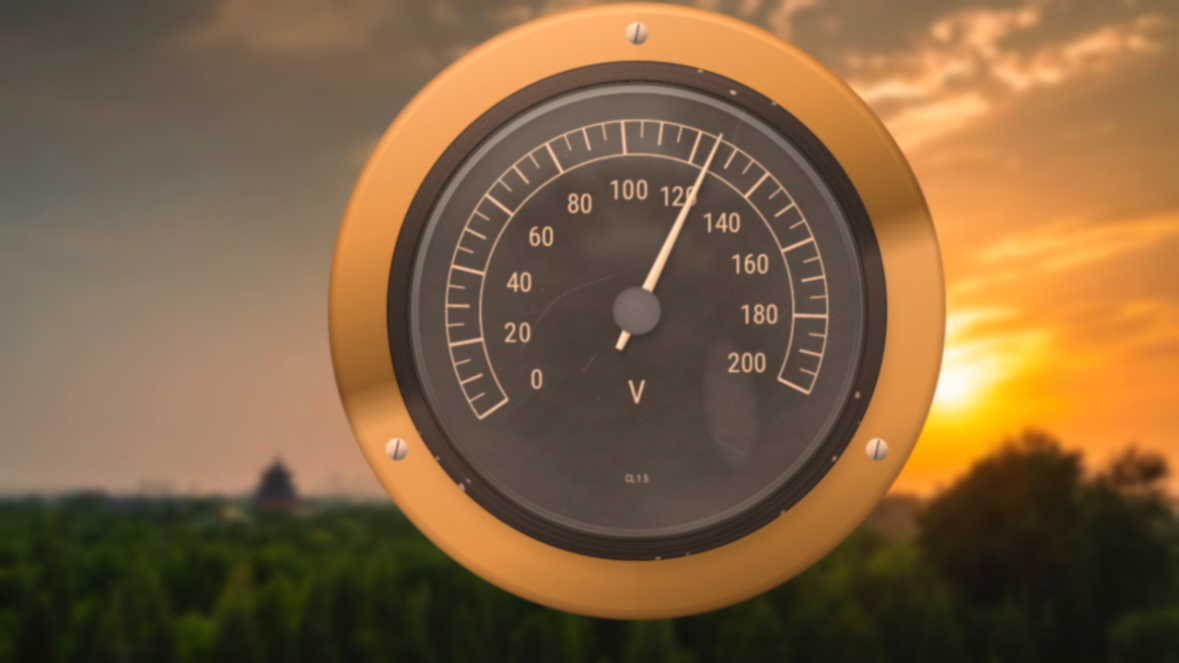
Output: 125 V
